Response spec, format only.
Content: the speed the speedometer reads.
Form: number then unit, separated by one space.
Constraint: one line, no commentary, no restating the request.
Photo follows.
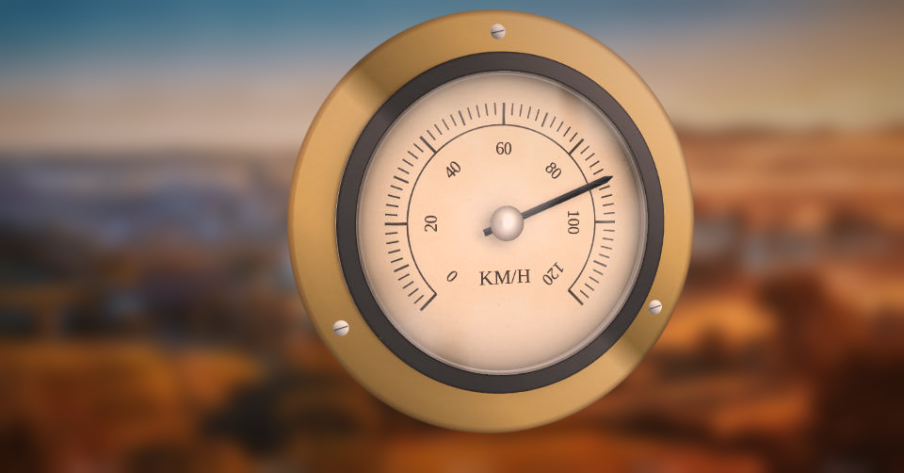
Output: 90 km/h
